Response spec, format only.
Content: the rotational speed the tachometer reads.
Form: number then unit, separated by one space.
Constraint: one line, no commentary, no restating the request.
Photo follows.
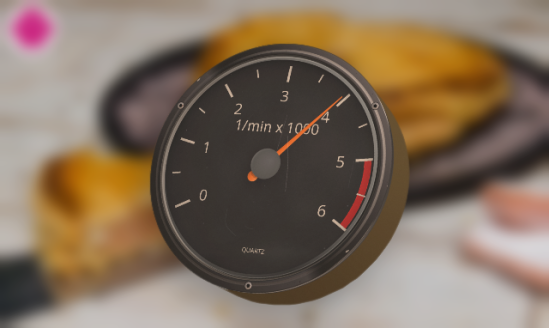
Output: 4000 rpm
